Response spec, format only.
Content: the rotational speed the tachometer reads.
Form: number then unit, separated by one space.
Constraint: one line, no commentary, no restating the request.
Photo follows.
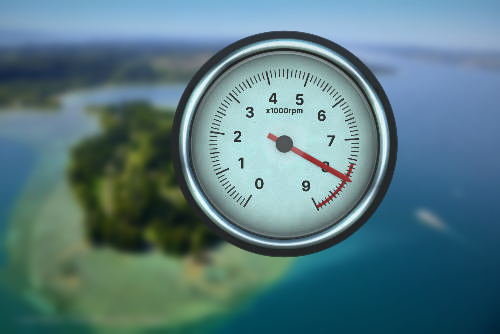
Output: 8000 rpm
